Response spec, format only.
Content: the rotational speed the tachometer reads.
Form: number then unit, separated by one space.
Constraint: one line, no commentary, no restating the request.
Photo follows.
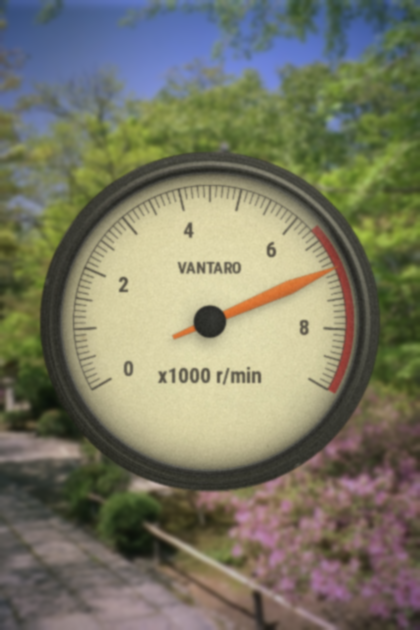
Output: 7000 rpm
